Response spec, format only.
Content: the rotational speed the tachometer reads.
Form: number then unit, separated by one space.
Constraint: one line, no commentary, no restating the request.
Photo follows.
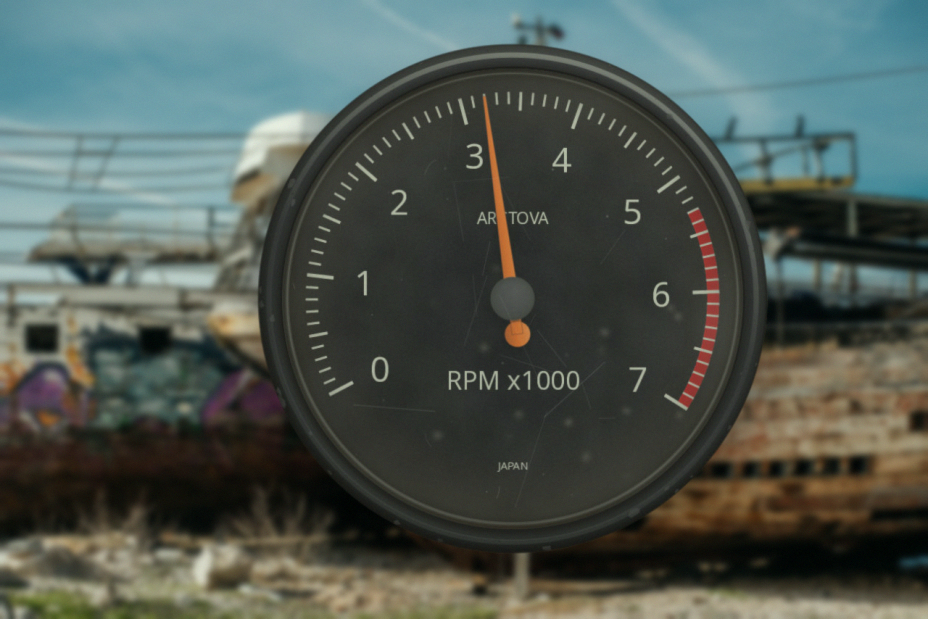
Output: 3200 rpm
